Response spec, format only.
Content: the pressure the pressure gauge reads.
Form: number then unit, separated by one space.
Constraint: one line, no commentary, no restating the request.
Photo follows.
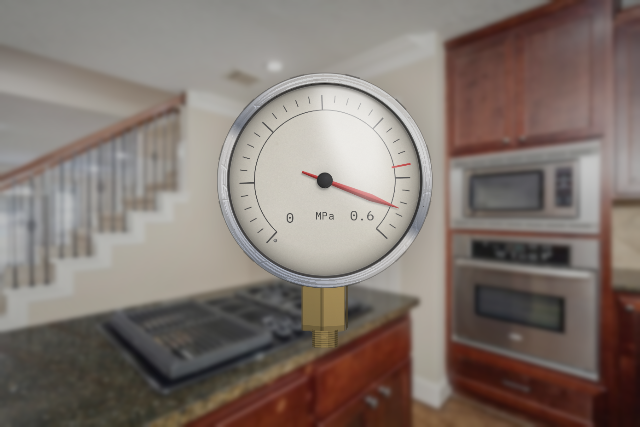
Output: 0.55 MPa
